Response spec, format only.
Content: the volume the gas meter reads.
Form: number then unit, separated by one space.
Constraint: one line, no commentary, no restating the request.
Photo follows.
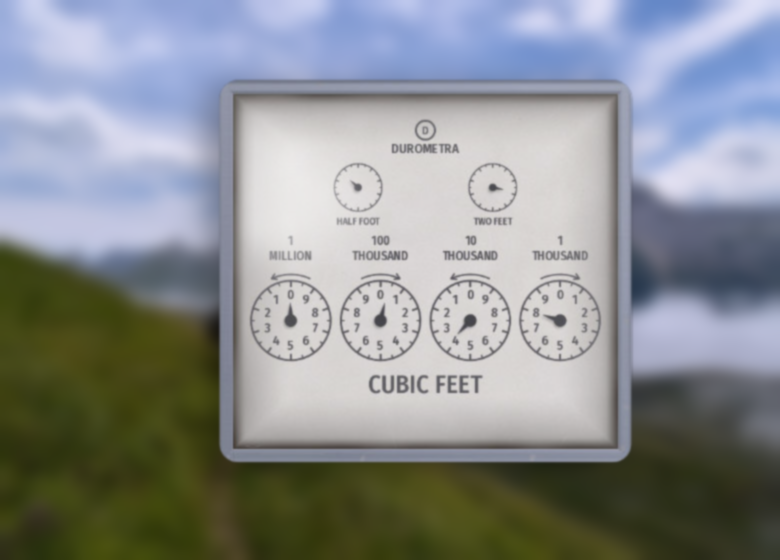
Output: 3800 ft³
